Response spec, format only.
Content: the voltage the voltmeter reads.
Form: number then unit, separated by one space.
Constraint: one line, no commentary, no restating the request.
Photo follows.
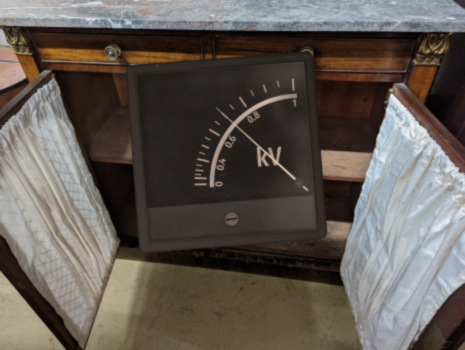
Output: 0.7 kV
